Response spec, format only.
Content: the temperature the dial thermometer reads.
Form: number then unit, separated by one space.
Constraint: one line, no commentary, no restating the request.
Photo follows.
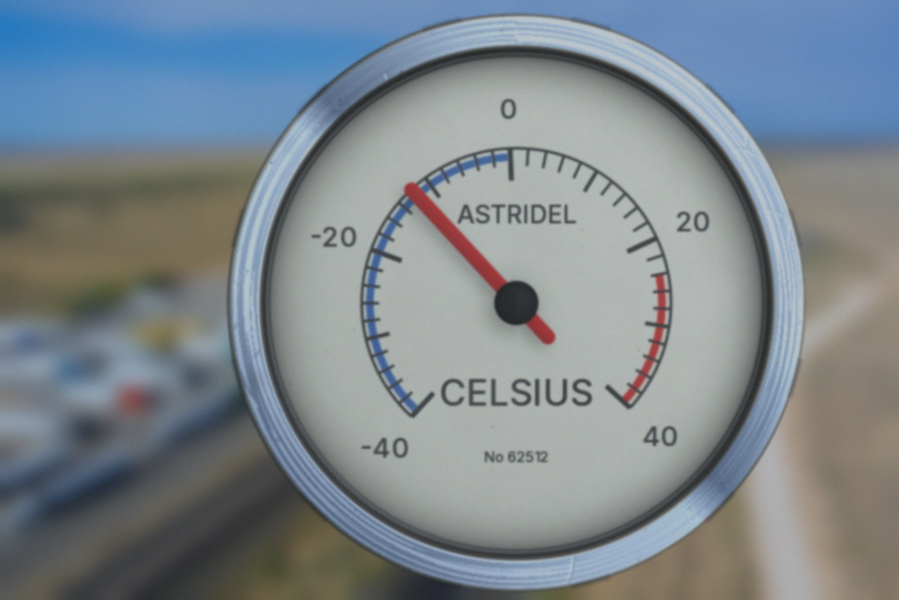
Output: -12 °C
